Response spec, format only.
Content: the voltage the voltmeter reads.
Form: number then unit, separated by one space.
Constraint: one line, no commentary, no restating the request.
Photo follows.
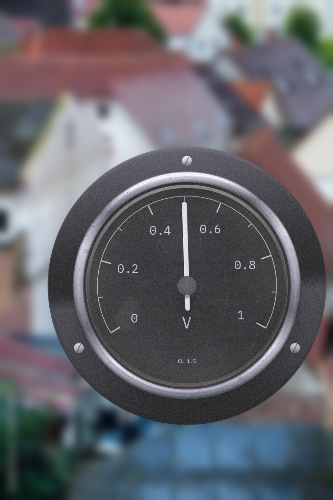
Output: 0.5 V
